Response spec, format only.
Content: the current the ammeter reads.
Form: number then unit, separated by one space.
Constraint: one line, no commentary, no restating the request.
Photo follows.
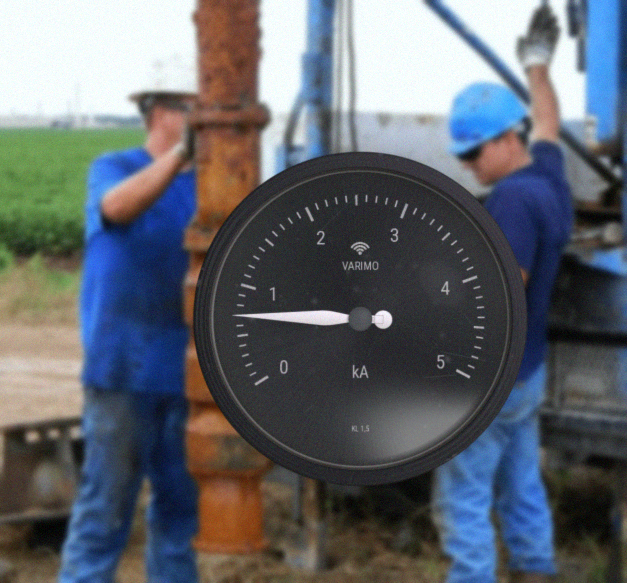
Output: 0.7 kA
